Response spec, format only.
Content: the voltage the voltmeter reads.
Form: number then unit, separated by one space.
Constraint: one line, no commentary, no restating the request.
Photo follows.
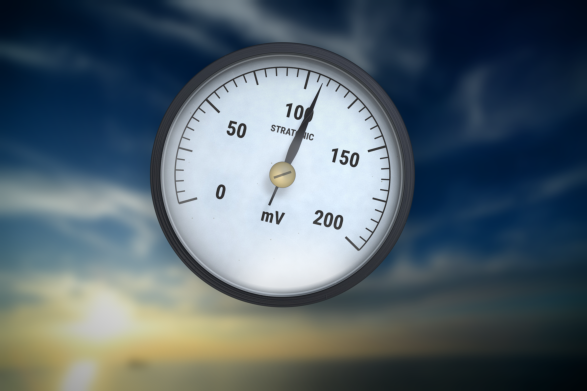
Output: 107.5 mV
